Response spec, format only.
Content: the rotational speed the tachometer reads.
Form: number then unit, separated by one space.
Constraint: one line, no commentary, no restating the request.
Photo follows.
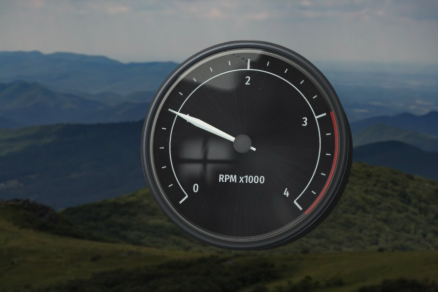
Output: 1000 rpm
